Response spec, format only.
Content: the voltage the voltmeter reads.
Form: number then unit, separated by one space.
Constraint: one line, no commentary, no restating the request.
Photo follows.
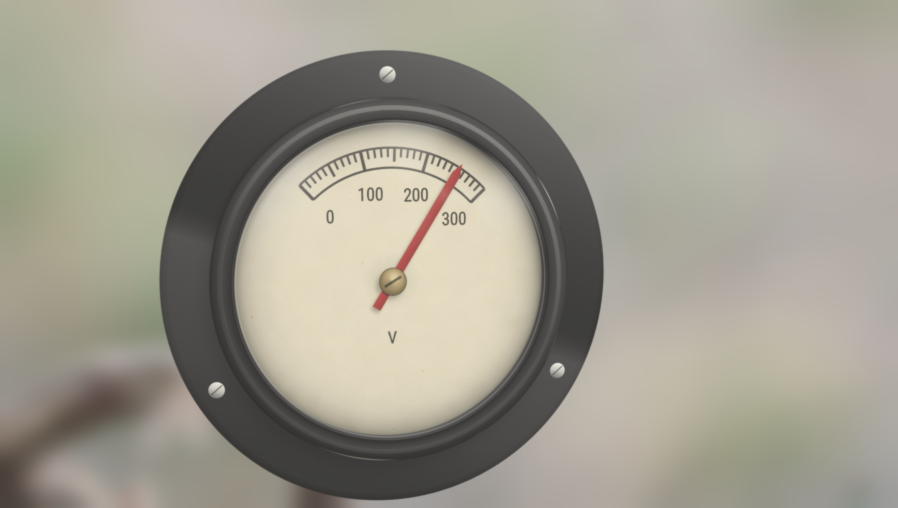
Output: 250 V
